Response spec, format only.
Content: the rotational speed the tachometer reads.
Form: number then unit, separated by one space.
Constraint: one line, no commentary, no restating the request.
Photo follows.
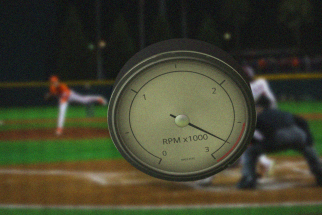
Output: 2750 rpm
